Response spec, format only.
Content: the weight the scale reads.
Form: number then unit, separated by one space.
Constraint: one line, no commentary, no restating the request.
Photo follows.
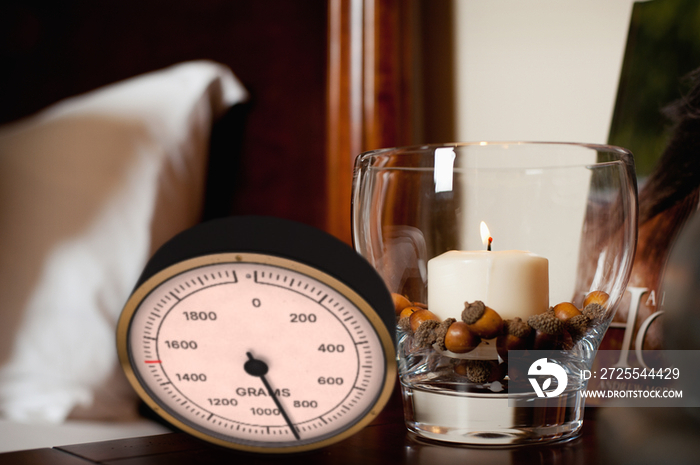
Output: 900 g
